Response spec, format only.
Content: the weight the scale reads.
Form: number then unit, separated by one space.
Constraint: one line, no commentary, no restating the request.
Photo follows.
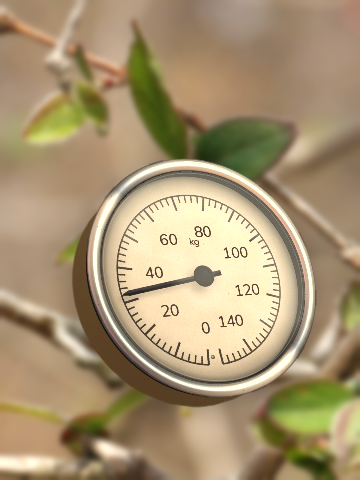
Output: 32 kg
